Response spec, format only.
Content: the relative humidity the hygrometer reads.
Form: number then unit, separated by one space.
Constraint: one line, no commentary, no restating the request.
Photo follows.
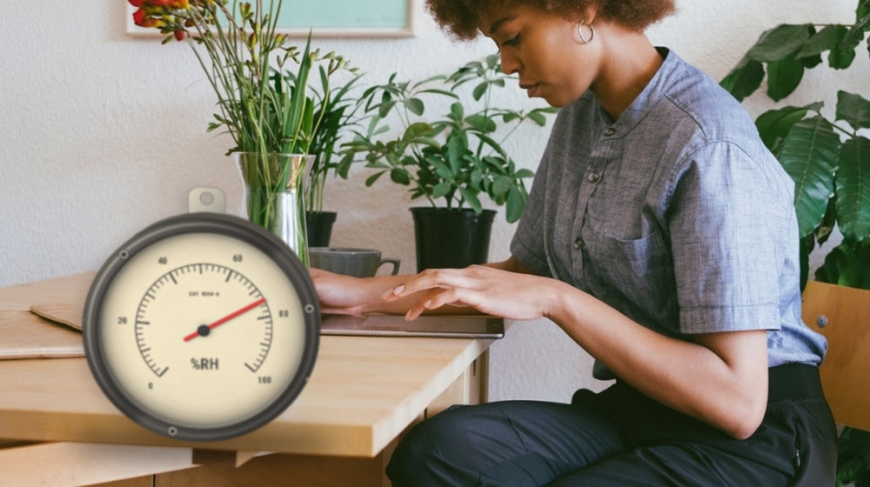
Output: 74 %
